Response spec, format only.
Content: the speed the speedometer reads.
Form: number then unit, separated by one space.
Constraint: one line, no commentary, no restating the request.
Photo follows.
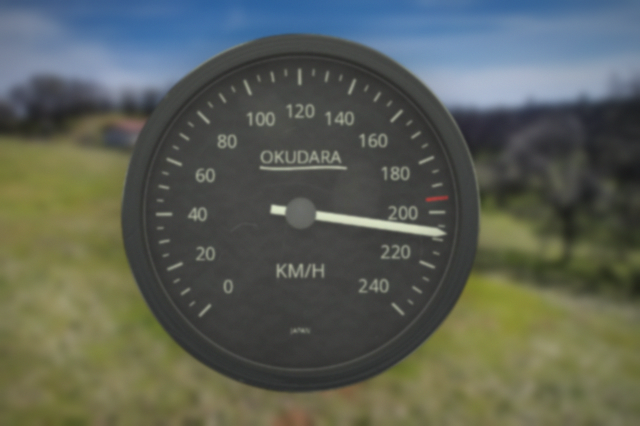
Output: 207.5 km/h
